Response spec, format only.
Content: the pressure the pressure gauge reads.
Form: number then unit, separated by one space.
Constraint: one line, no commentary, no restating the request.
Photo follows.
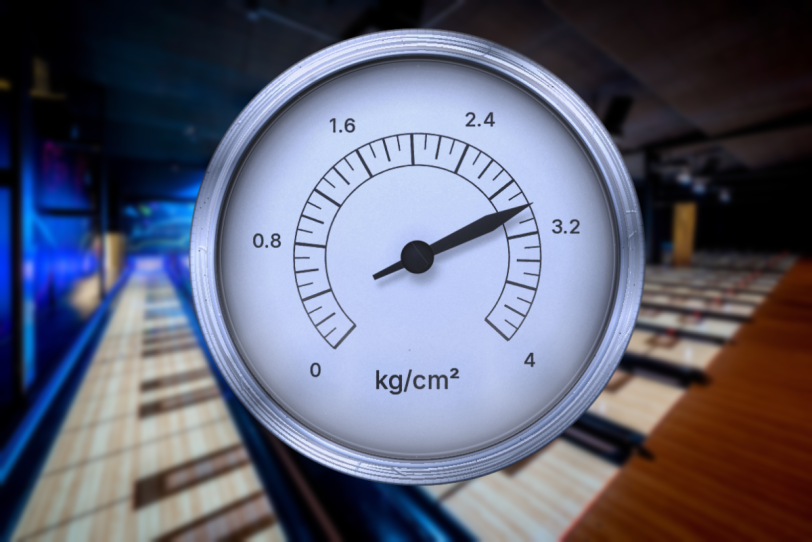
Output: 3 kg/cm²
